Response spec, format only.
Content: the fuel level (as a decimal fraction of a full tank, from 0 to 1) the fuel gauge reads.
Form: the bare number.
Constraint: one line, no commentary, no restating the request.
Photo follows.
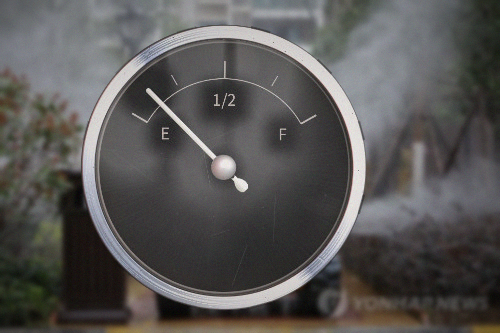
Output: 0.125
